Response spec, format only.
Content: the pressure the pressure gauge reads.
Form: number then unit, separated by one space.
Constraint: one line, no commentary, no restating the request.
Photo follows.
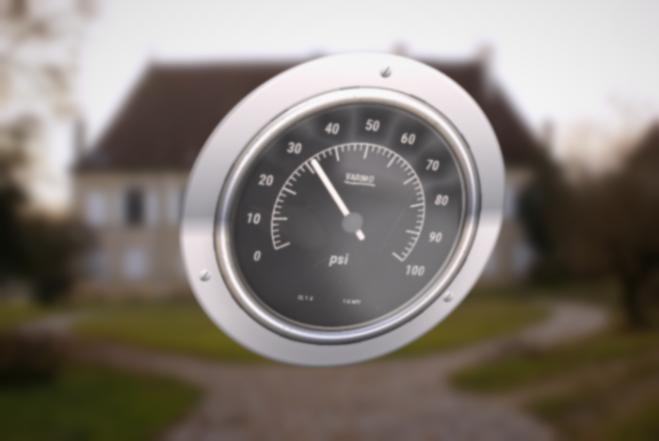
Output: 32 psi
